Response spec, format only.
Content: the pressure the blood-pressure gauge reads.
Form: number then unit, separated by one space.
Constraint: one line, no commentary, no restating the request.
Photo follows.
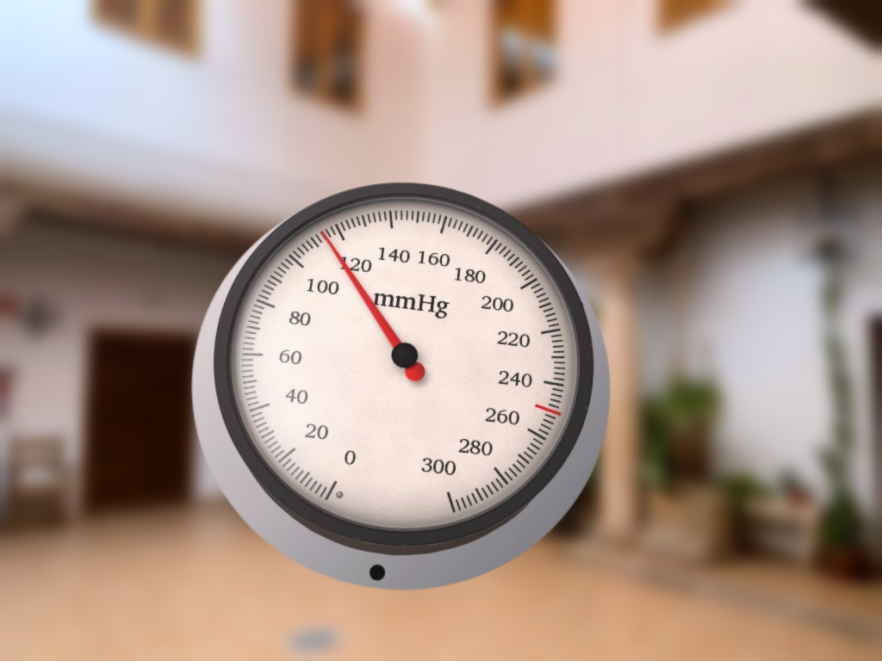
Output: 114 mmHg
